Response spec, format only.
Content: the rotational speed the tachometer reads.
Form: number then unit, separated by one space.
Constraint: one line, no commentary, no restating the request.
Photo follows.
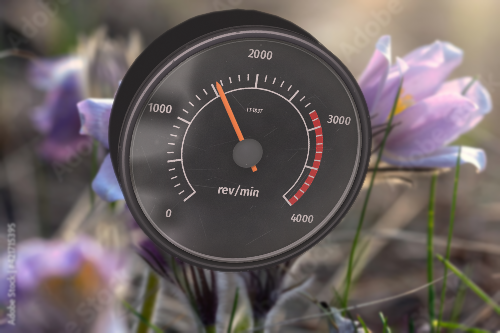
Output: 1550 rpm
